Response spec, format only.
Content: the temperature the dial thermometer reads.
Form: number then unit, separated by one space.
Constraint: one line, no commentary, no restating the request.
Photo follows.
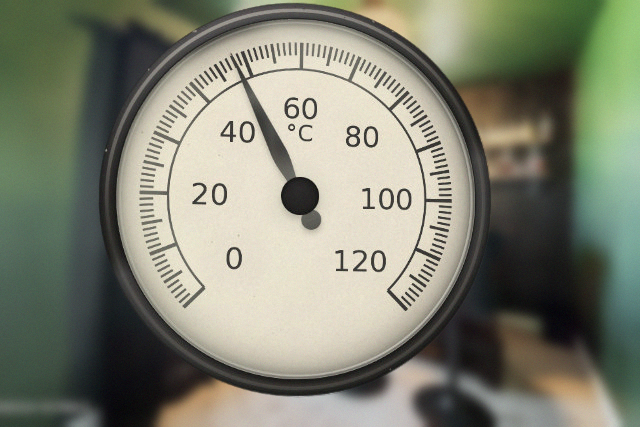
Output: 48 °C
